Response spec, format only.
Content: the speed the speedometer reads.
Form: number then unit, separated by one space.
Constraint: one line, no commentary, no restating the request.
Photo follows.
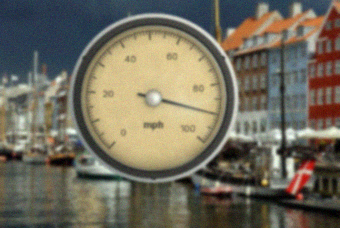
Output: 90 mph
